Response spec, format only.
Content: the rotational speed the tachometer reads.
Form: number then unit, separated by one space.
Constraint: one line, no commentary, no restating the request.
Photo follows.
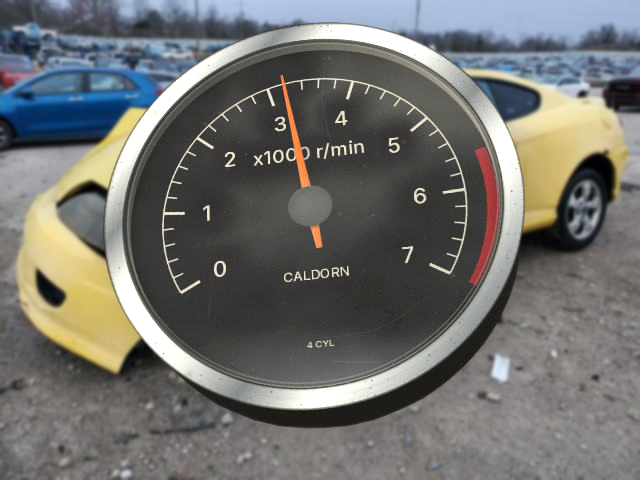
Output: 3200 rpm
